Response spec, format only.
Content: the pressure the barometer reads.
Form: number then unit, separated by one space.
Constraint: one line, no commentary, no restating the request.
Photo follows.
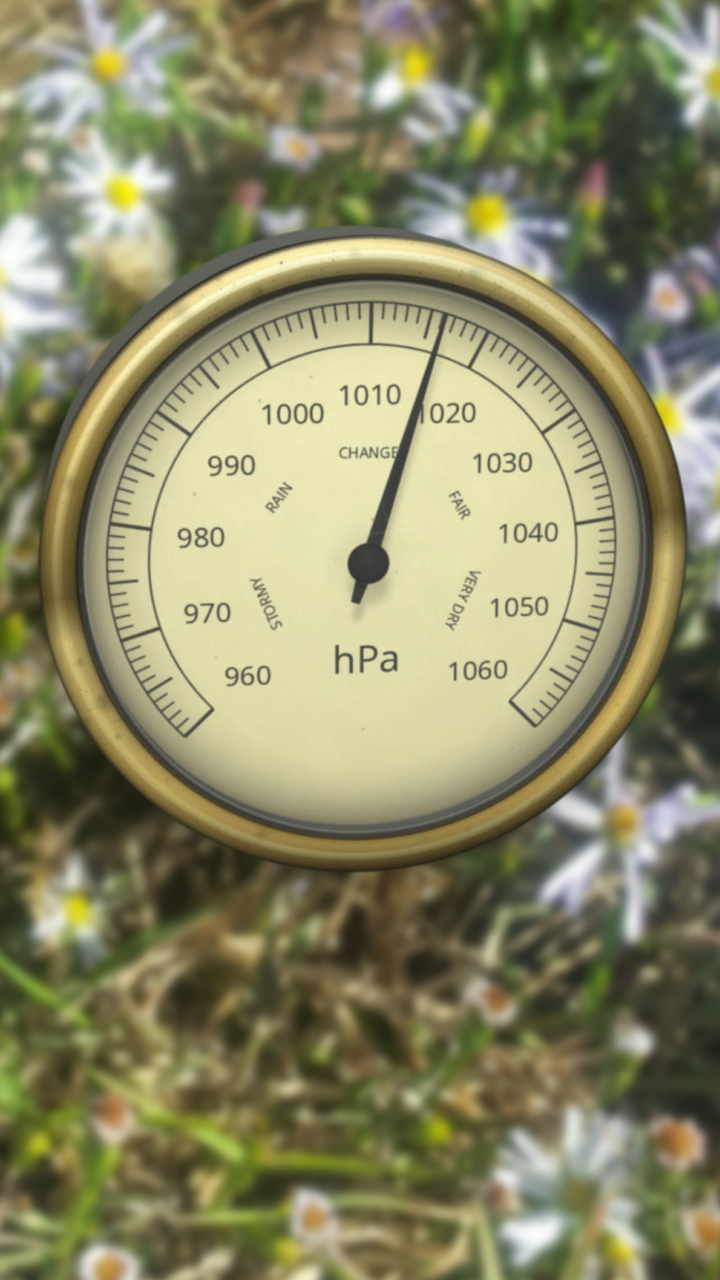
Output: 1016 hPa
